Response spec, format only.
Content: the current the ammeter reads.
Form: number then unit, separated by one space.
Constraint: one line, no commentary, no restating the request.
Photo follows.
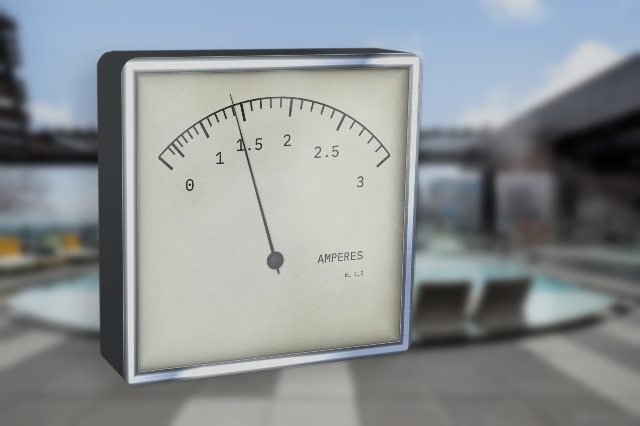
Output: 1.4 A
